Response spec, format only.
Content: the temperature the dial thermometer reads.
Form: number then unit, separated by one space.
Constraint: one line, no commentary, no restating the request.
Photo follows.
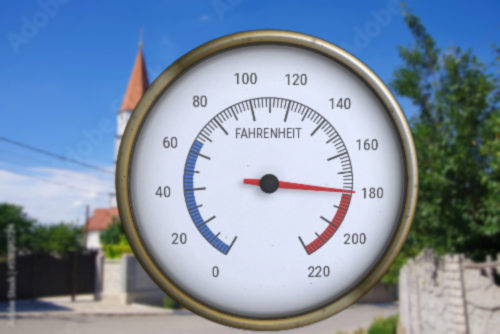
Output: 180 °F
